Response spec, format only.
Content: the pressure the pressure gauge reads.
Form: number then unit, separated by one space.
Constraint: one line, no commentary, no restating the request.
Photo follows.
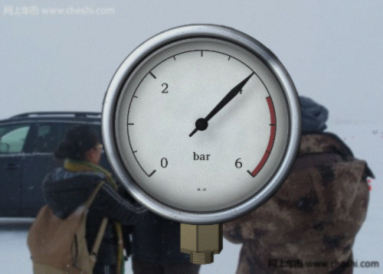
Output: 4 bar
